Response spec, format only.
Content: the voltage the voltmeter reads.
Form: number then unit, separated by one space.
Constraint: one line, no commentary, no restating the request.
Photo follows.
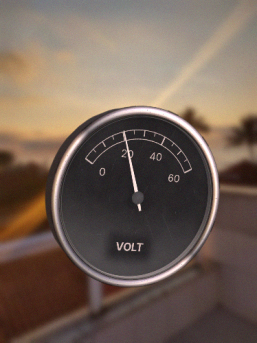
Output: 20 V
